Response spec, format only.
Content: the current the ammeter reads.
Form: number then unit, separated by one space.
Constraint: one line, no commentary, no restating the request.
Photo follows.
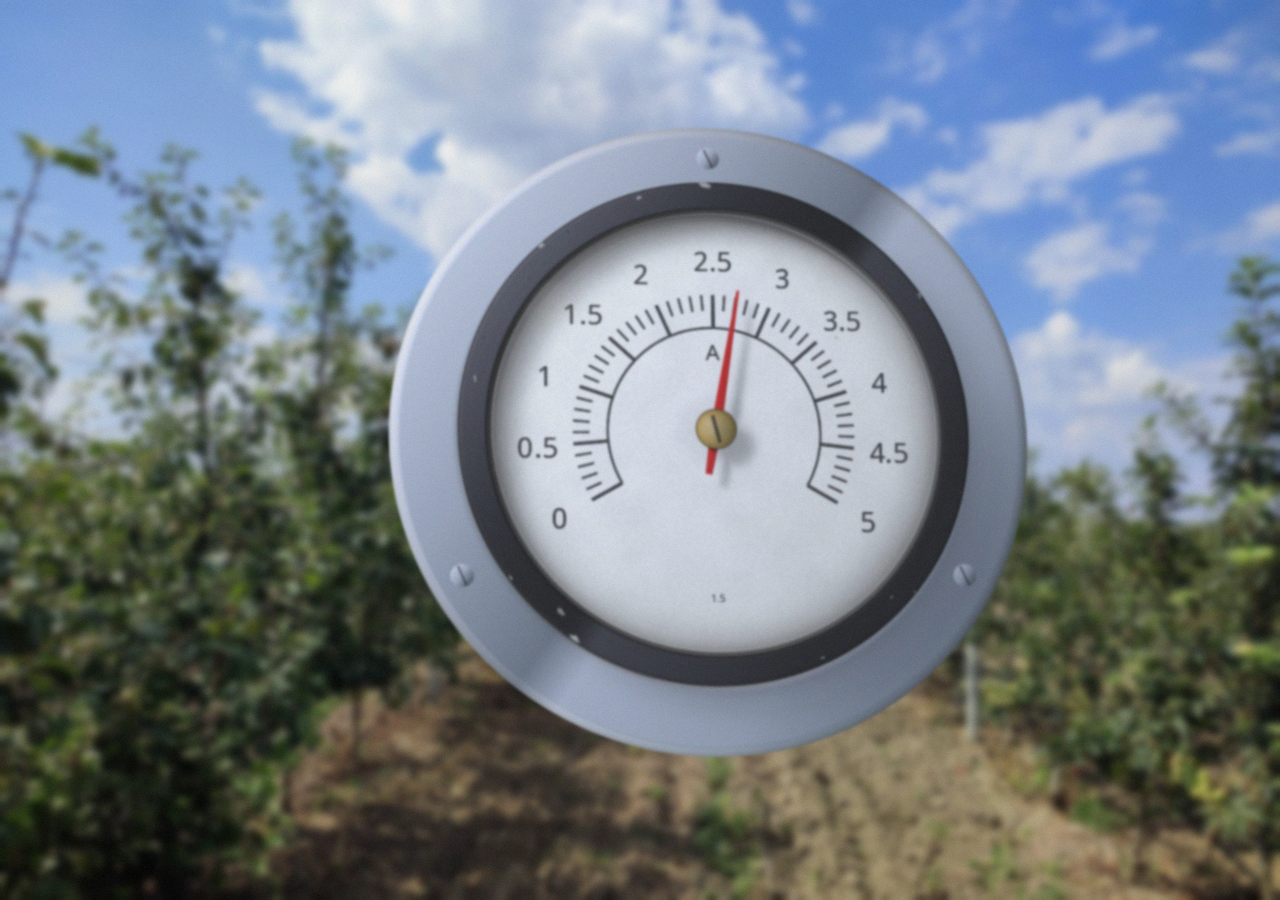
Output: 2.7 A
